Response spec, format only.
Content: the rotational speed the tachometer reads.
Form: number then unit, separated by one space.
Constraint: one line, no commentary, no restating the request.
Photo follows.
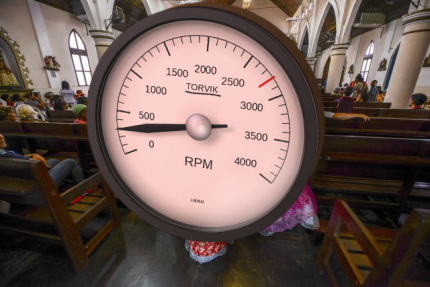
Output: 300 rpm
